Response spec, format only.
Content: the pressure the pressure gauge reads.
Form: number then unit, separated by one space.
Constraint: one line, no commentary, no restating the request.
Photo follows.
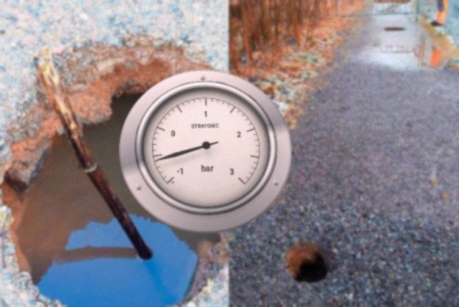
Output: -0.6 bar
